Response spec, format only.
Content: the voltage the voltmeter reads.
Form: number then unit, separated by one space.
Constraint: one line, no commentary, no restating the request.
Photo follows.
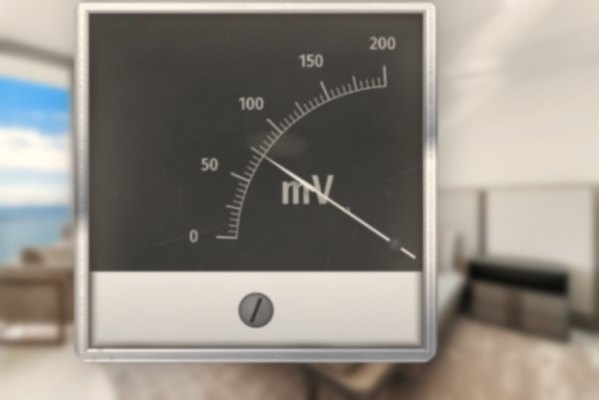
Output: 75 mV
